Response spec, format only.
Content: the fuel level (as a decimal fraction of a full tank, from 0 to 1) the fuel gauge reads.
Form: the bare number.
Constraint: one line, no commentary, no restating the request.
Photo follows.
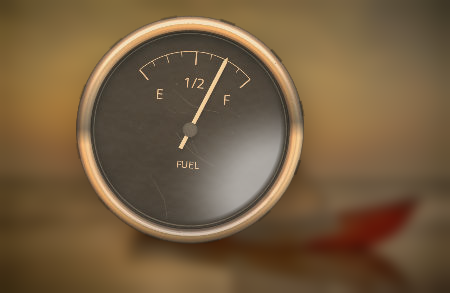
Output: 0.75
